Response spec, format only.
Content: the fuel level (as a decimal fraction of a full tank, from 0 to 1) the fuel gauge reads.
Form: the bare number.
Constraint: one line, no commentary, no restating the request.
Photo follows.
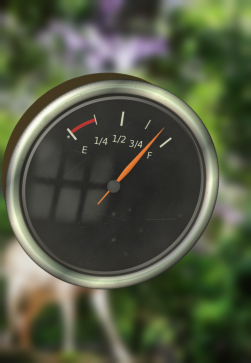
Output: 0.875
